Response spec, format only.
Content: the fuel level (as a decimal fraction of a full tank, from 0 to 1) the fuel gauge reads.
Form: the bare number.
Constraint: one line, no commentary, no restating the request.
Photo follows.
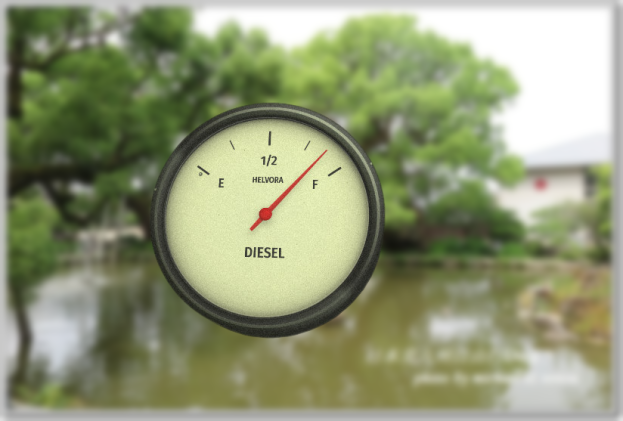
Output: 0.875
